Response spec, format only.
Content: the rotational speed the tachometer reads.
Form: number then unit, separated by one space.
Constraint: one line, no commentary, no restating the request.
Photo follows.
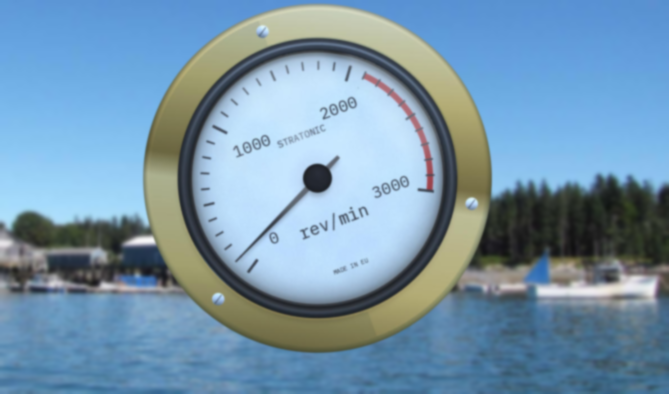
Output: 100 rpm
